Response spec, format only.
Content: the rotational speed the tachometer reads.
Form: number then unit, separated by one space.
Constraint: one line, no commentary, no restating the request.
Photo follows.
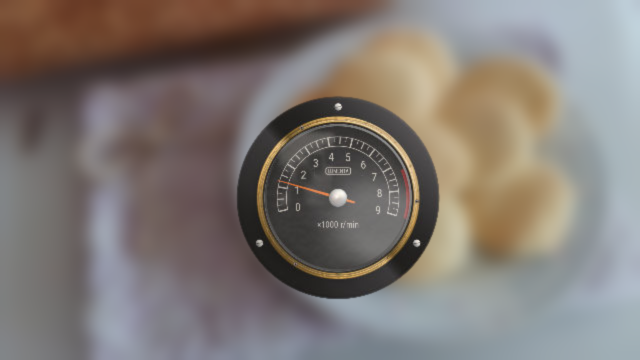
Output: 1250 rpm
